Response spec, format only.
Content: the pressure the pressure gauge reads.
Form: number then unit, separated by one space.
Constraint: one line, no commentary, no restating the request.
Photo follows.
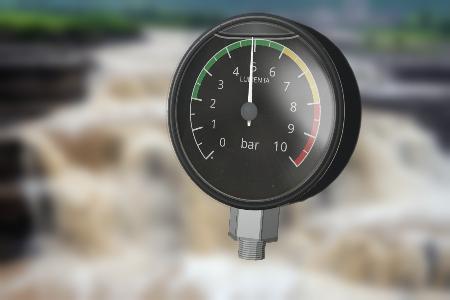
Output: 5 bar
